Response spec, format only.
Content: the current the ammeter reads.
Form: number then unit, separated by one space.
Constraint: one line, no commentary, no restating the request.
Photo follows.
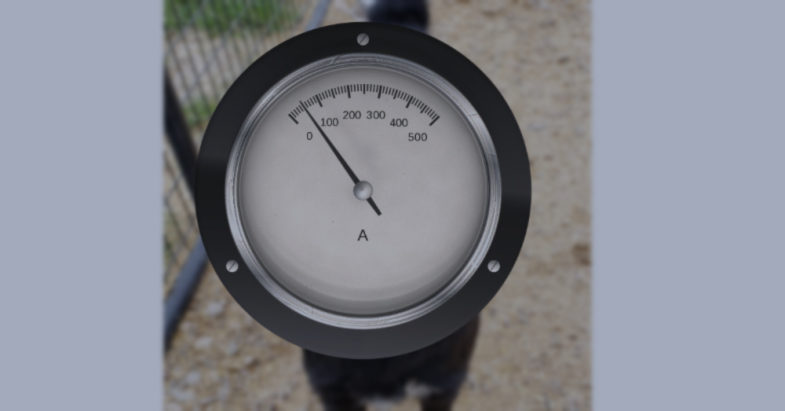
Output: 50 A
